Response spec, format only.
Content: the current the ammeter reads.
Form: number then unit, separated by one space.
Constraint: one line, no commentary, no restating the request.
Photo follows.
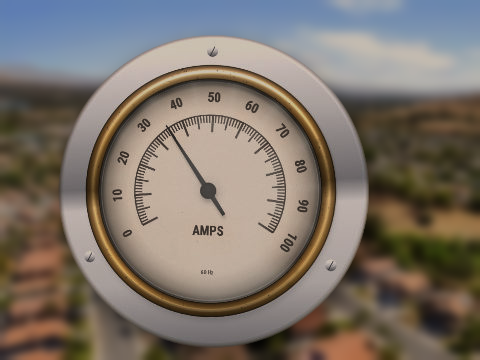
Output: 35 A
